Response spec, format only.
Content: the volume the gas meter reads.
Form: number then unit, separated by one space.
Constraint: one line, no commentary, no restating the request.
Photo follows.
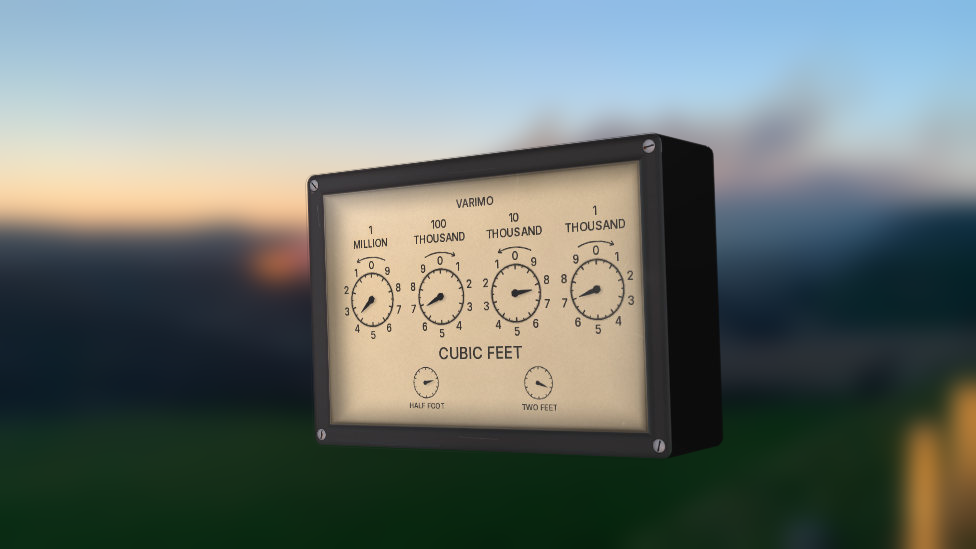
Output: 367700 ft³
